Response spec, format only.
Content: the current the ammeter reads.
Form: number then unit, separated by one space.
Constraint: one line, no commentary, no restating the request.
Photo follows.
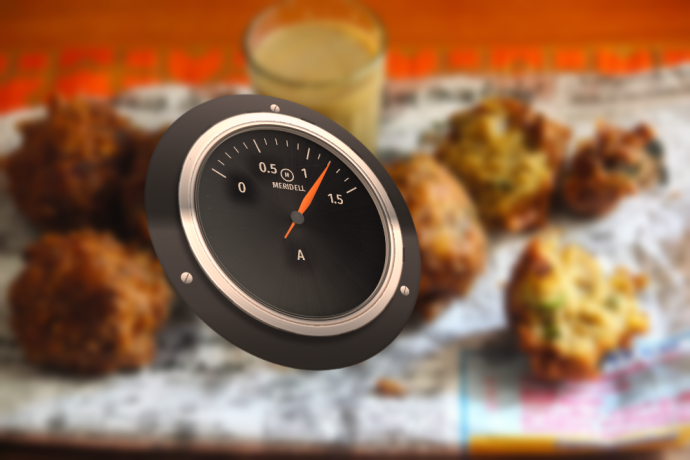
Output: 1.2 A
